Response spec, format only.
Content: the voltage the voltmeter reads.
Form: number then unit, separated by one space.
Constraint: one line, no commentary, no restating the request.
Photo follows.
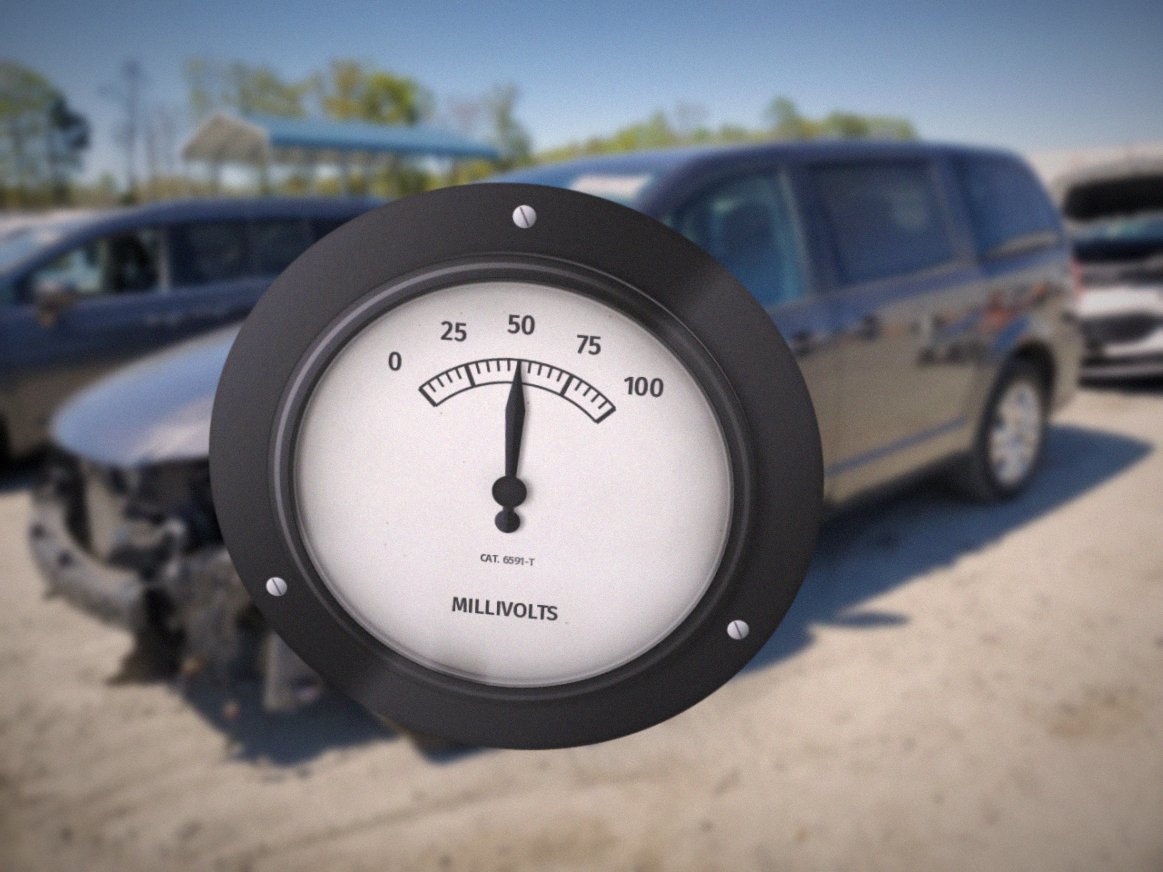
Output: 50 mV
